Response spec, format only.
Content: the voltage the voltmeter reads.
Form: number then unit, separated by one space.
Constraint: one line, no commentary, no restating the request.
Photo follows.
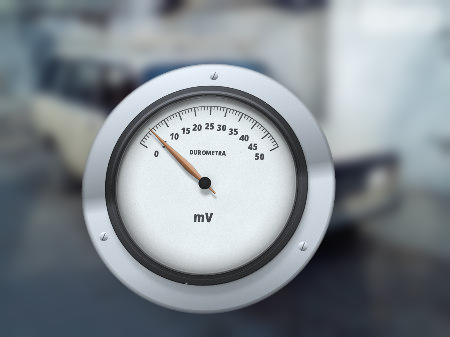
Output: 5 mV
